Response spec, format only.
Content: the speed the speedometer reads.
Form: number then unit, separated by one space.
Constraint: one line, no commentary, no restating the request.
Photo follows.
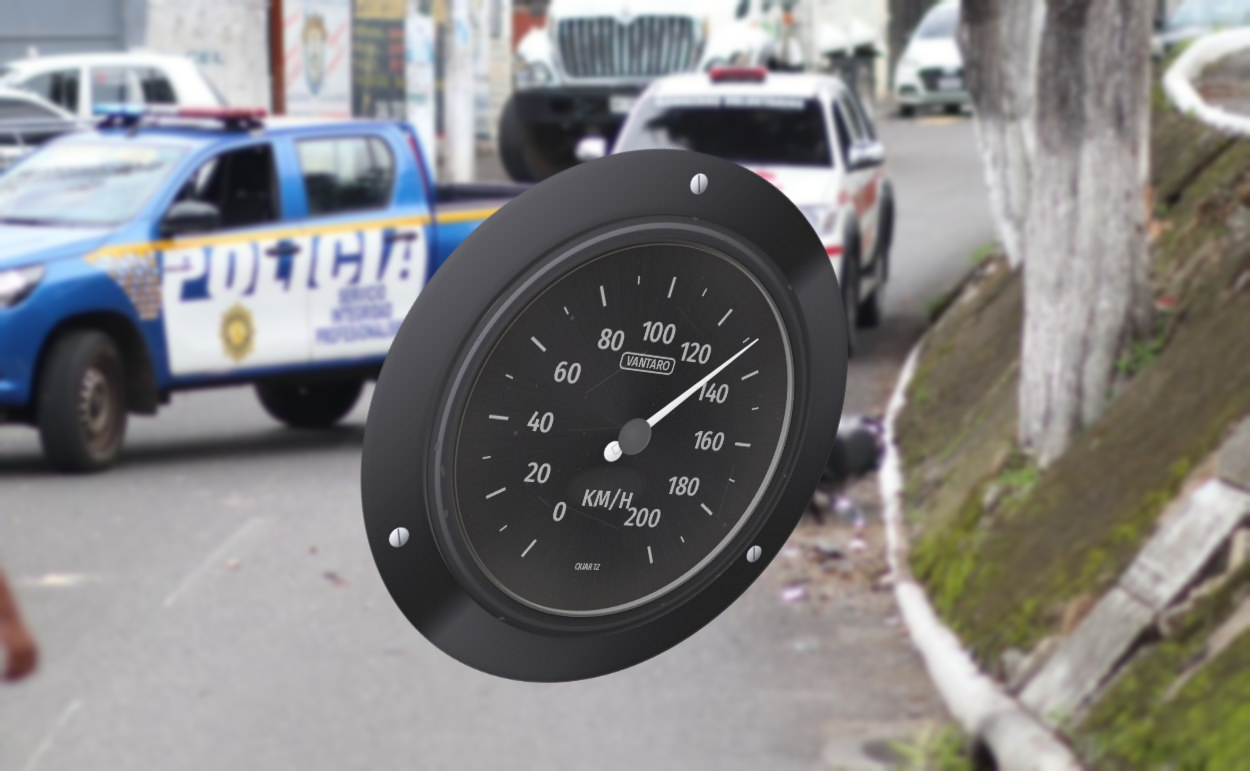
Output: 130 km/h
